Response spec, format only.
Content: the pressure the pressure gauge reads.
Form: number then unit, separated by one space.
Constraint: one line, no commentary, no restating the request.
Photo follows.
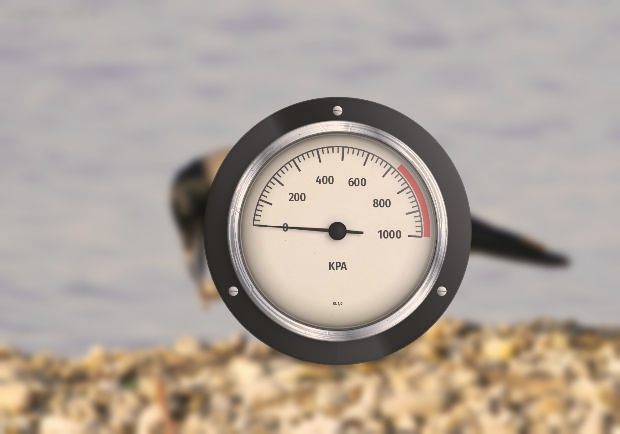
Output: 0 kPa
